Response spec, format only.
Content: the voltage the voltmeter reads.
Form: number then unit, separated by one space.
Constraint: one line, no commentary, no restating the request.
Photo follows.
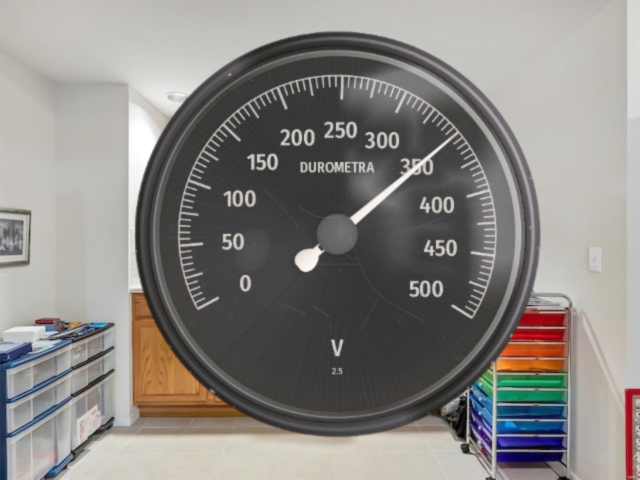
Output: 350 V
